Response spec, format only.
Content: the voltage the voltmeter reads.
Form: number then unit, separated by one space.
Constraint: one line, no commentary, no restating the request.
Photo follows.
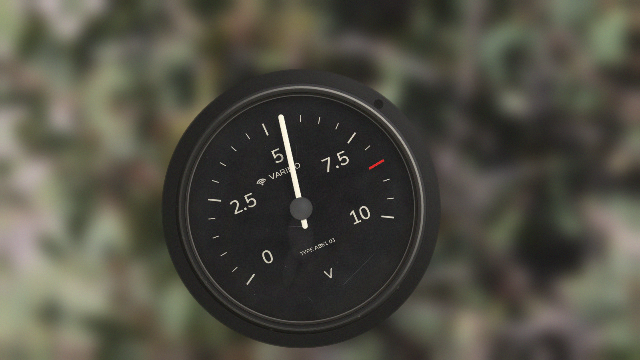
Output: 5.5 V
